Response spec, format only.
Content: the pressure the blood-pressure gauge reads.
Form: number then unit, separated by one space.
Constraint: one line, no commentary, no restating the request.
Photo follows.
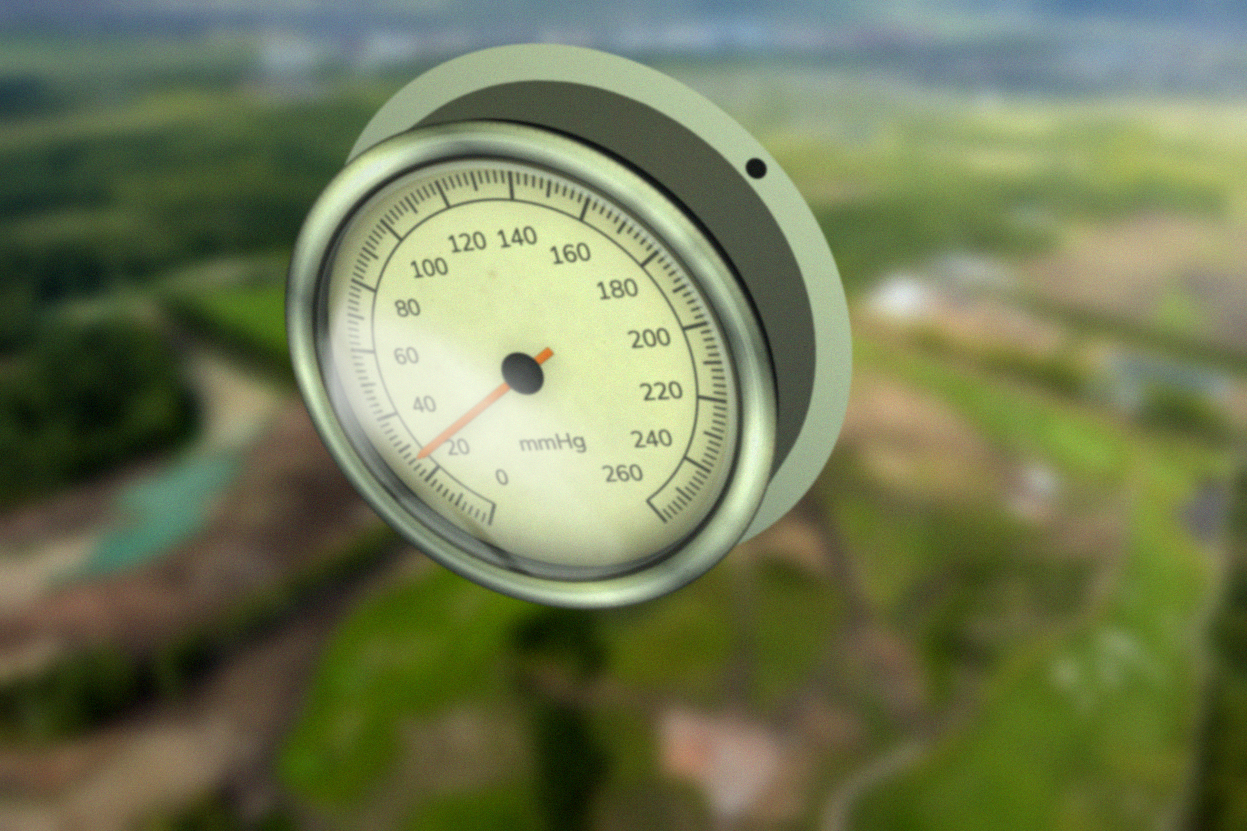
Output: 26 mmHg
